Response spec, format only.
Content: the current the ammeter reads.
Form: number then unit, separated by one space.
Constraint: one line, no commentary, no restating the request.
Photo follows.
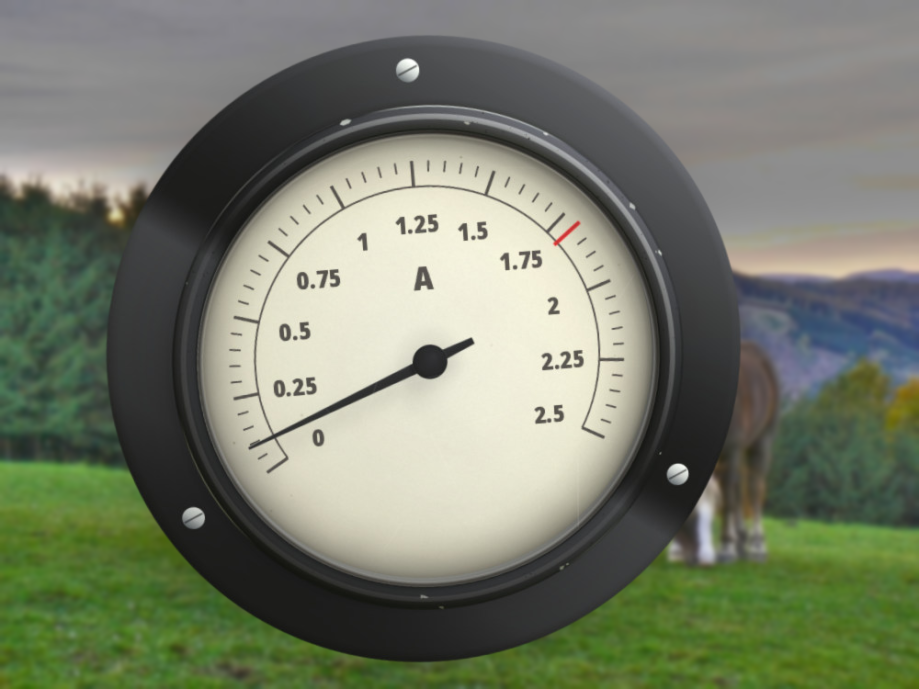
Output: 0.1 A
